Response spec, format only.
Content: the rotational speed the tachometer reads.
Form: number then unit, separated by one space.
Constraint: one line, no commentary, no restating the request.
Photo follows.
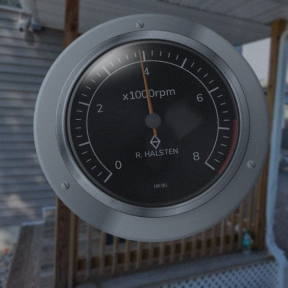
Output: 3900 rpm
